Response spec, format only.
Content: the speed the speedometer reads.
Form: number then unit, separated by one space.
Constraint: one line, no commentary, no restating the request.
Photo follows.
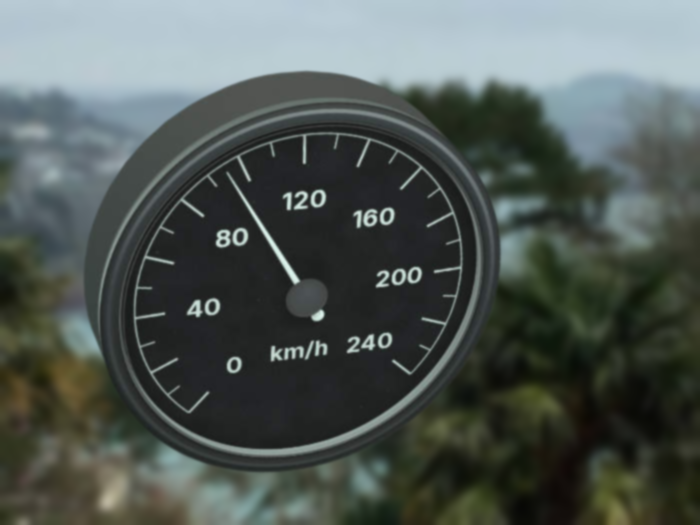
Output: 95 km/h
